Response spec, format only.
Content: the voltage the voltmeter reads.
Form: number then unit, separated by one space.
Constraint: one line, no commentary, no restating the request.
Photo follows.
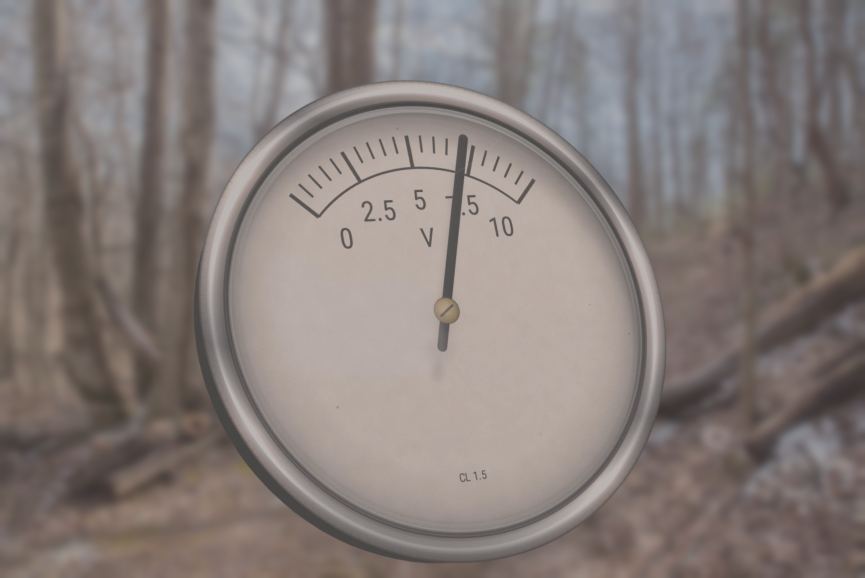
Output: 7 V
